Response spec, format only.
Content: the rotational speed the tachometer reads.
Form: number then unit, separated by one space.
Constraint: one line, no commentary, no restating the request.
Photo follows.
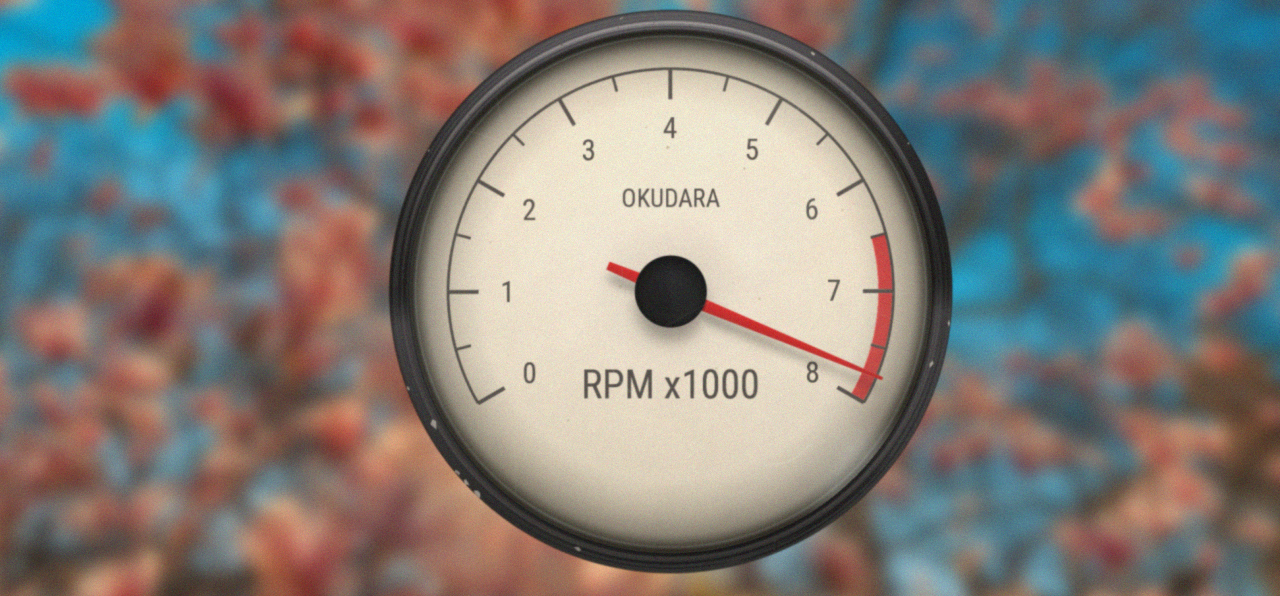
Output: 7750 rpm
